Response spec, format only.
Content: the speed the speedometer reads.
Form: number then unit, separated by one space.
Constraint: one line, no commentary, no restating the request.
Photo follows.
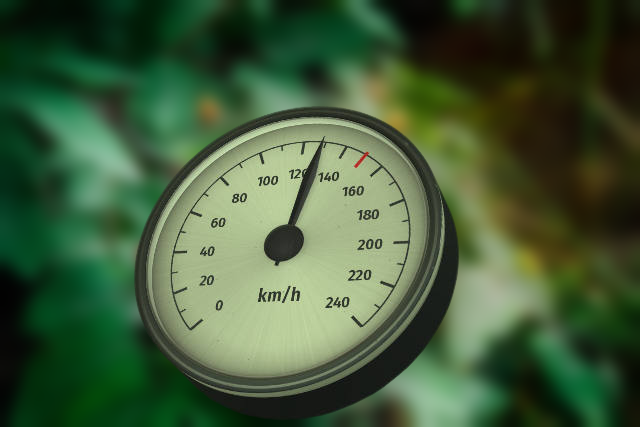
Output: 130 km/h
